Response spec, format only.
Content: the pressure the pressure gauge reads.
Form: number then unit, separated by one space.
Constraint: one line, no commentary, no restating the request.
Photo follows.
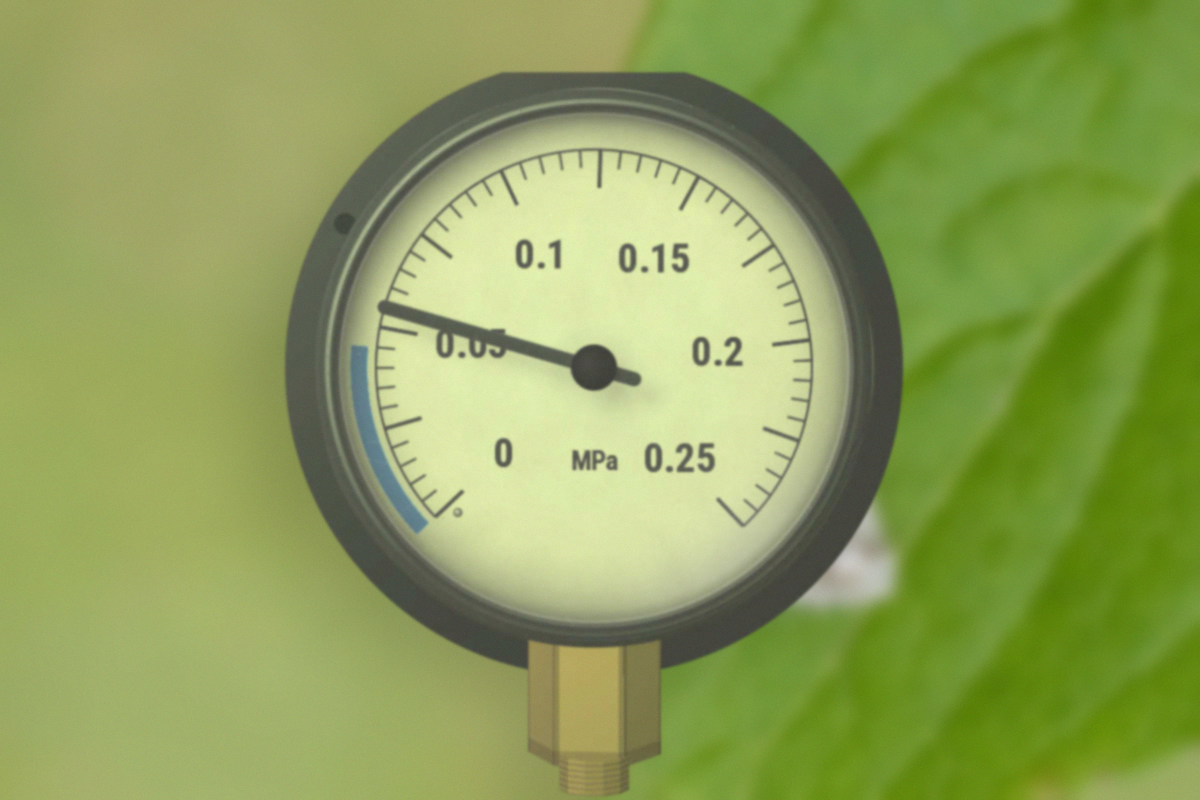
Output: 0.055 MPa
